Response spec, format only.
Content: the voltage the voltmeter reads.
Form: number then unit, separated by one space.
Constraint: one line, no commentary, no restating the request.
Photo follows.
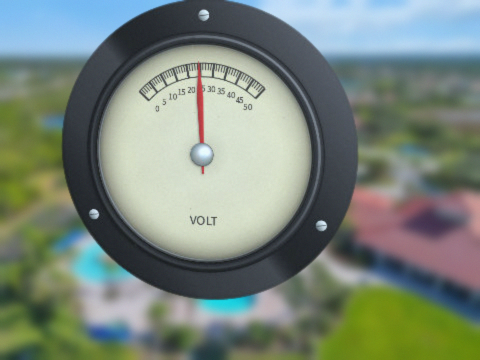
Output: 25 V
